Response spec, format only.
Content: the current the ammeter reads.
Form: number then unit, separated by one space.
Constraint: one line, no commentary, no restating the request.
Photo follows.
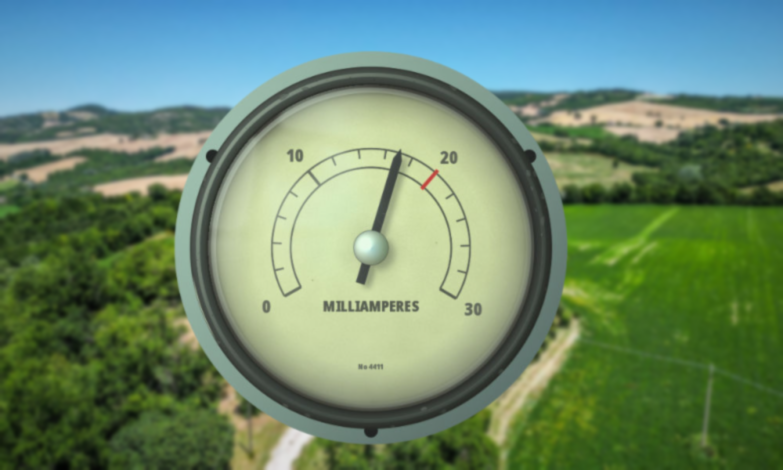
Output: 17 mA
